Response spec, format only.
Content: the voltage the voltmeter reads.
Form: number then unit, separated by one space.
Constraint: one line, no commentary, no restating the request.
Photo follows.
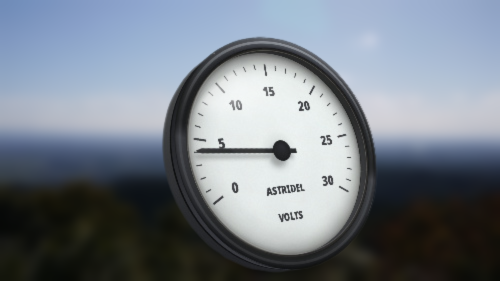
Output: 4 V
